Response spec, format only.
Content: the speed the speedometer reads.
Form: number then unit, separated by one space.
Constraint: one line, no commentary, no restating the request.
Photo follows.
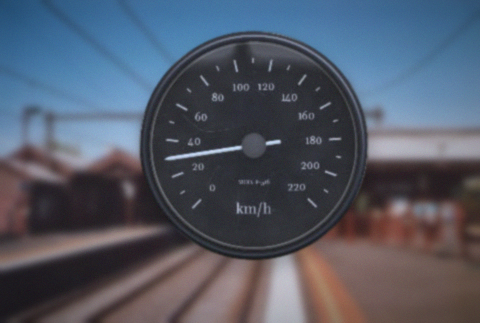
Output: 30 km/h
